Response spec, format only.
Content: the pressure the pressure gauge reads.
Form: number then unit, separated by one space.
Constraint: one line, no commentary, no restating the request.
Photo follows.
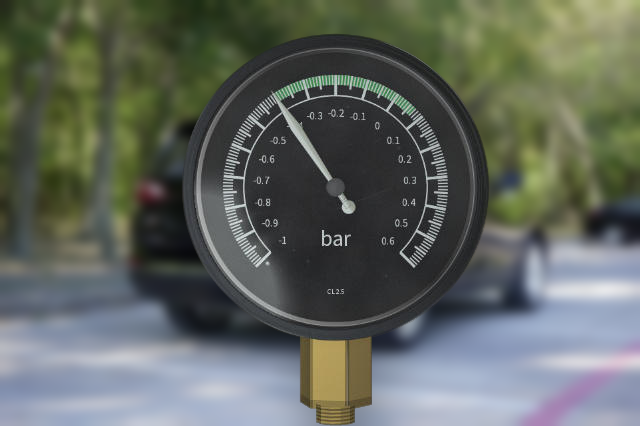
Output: -0.4 bar
